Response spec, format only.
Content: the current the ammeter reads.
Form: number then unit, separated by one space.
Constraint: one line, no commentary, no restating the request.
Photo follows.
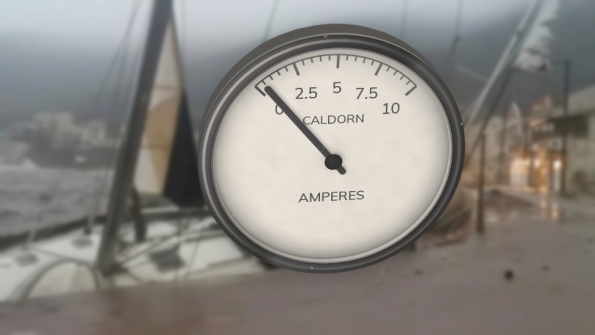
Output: 0.5 A
